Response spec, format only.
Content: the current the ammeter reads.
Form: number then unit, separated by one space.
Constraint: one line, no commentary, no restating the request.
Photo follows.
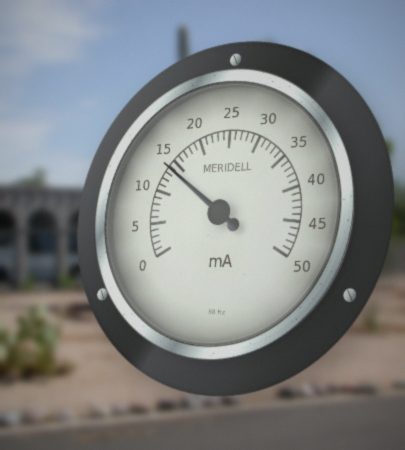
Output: 14 mA
